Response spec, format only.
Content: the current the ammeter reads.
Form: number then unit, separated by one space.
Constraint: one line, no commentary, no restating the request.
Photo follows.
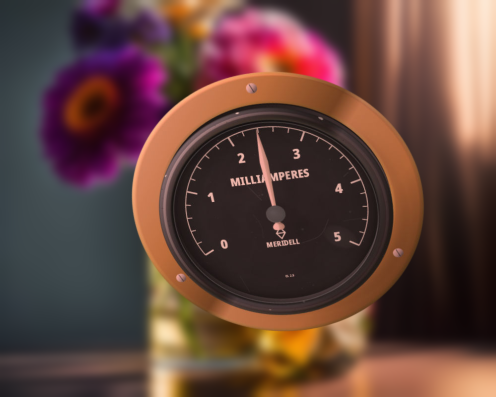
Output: 2.4 mA
